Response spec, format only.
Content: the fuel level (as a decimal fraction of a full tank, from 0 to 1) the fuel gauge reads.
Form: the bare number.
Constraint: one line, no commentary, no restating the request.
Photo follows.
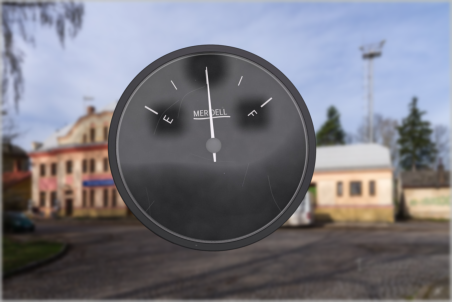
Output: 0.5
